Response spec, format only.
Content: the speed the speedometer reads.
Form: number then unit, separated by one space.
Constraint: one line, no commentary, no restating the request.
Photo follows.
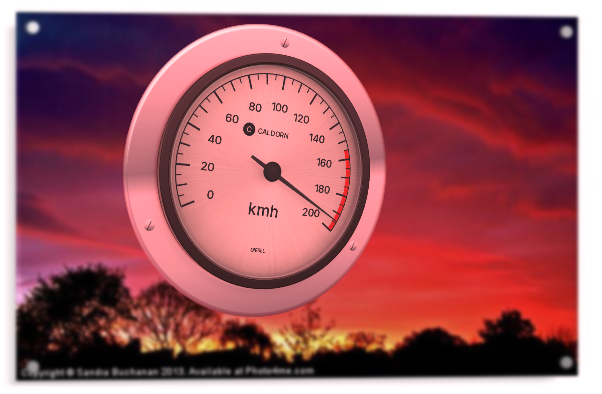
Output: 195 km/h
